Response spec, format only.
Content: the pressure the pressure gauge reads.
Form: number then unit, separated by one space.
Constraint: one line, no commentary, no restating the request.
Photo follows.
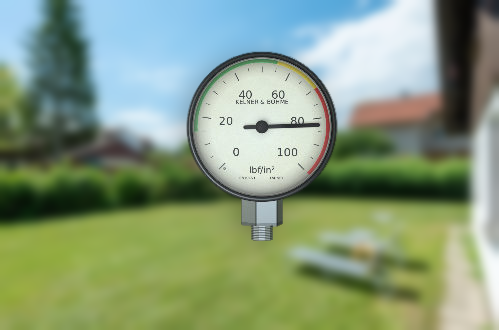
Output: 82.5 psi
